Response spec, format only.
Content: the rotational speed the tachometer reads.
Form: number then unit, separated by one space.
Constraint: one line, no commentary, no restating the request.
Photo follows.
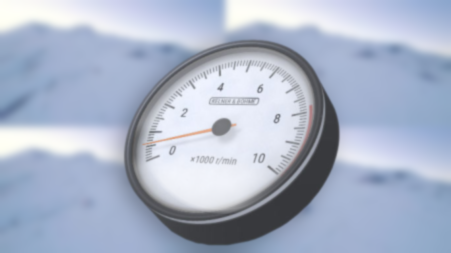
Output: 500 rpm
